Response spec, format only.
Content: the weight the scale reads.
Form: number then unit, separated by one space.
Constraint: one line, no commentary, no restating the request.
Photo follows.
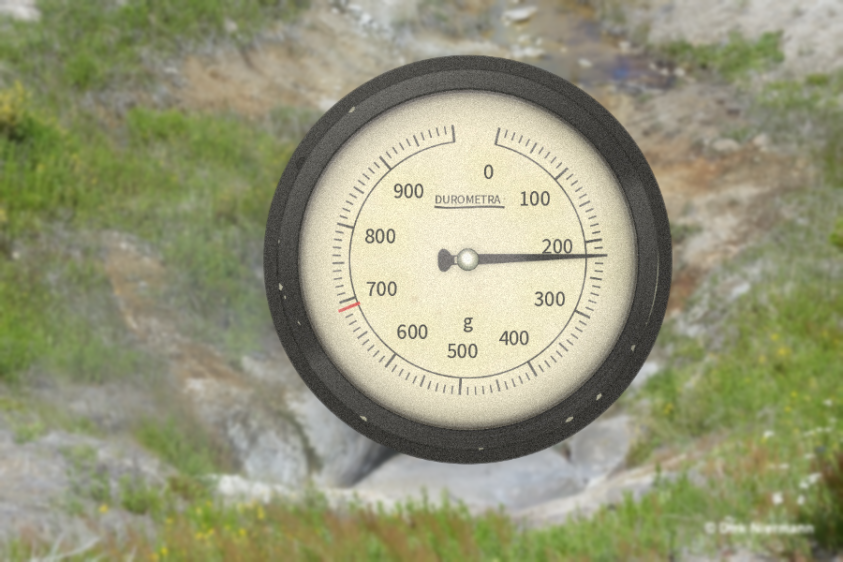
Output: 220 g
